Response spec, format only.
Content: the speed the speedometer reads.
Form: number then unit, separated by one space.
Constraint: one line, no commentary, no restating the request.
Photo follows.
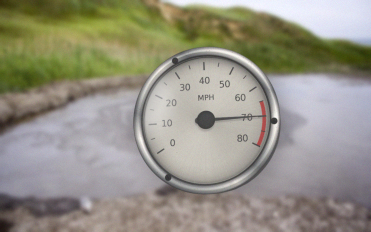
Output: 70 mph
